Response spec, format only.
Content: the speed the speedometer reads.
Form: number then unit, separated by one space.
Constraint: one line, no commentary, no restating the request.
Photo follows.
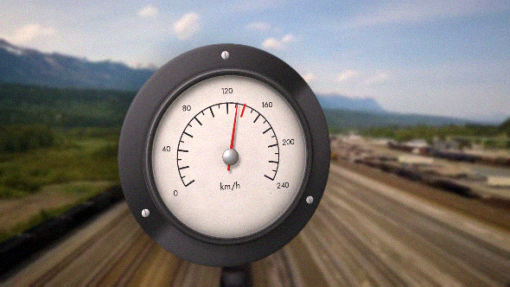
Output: 130 km/h
